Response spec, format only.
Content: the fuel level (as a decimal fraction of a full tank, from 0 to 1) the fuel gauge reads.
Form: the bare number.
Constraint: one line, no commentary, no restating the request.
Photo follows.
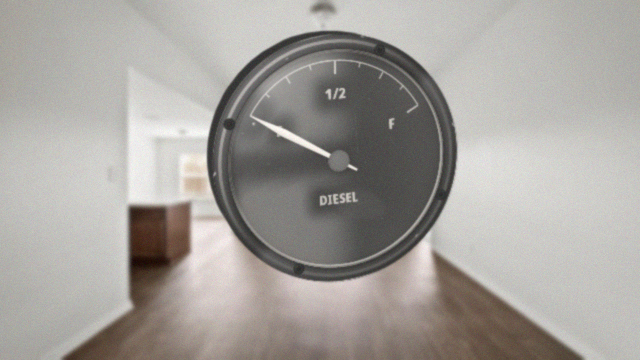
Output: 0
